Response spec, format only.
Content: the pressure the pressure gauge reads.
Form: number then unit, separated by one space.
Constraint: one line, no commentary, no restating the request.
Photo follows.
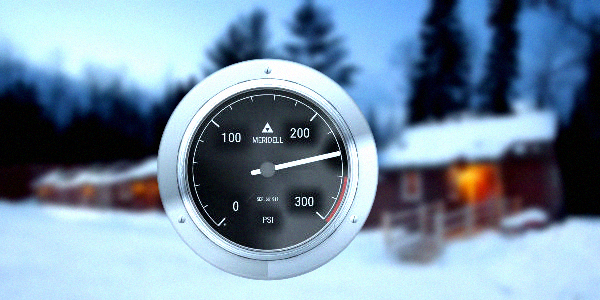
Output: 240 psi
